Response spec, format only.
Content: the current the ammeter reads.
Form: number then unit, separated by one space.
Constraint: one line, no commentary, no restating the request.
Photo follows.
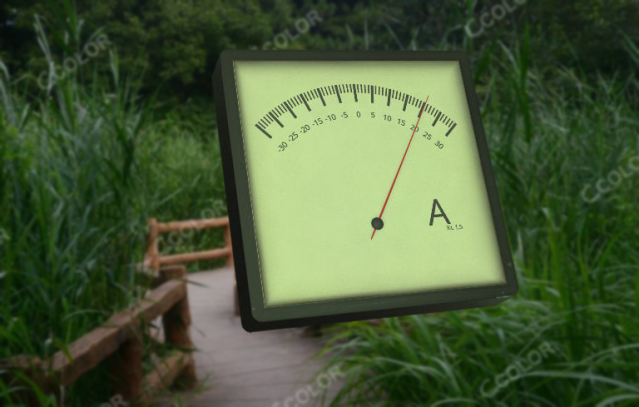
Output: 20 A
